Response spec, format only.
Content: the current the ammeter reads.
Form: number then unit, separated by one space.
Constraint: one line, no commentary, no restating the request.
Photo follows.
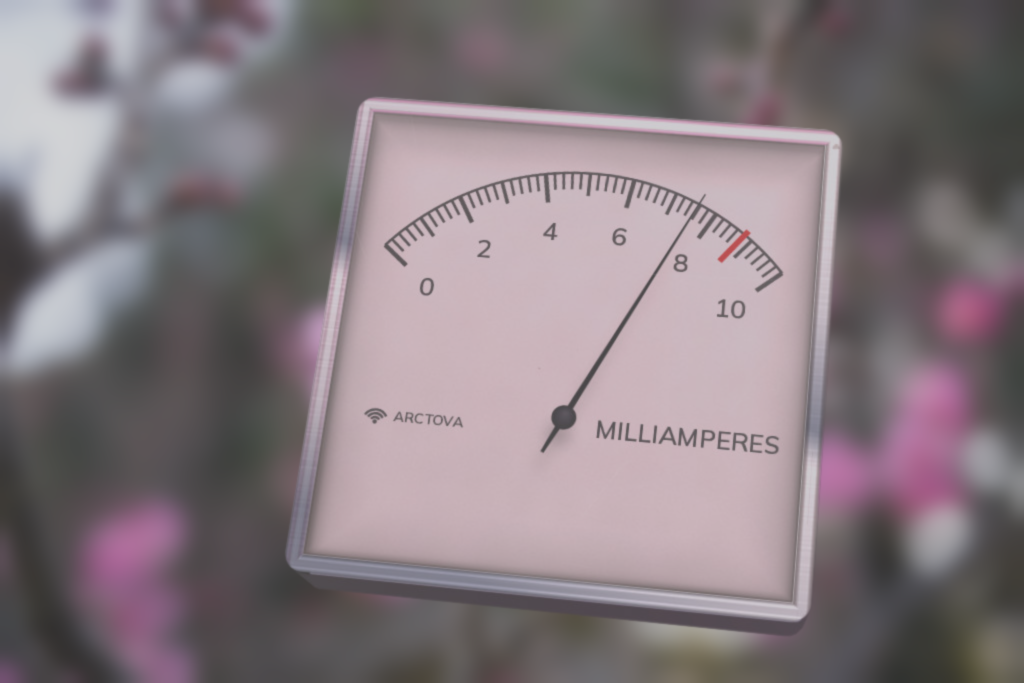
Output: 7.6 mA
